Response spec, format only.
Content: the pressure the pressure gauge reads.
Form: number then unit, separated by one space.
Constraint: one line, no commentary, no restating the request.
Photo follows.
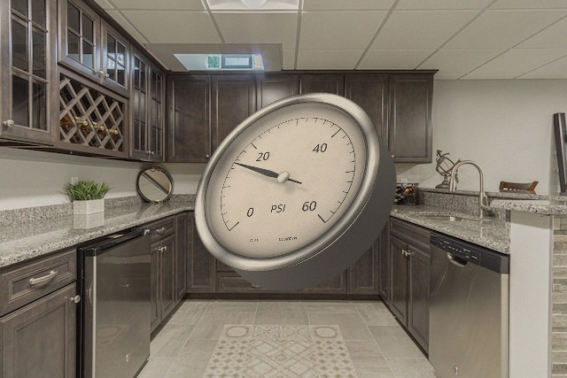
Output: 15 psi
